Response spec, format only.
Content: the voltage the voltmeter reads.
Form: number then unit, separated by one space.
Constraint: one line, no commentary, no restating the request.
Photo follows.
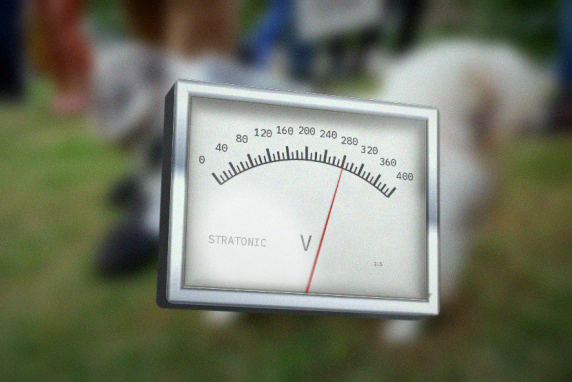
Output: 280 V
